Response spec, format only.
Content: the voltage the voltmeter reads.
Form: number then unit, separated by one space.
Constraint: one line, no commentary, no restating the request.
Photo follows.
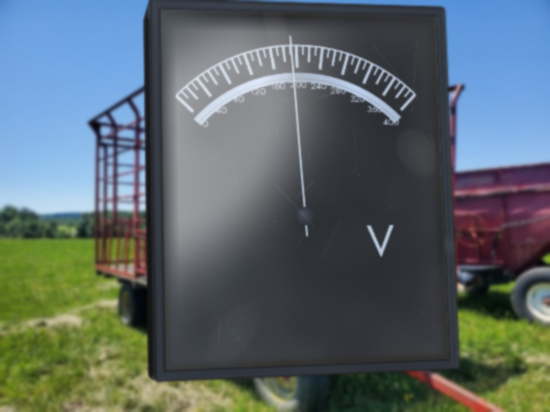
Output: 190 V
